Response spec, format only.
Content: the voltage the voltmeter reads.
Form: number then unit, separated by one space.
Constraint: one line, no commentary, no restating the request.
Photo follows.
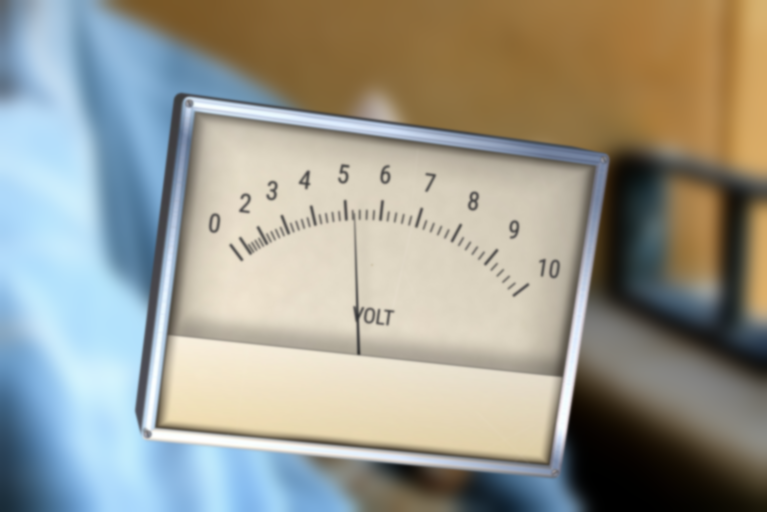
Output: 5.2 V
